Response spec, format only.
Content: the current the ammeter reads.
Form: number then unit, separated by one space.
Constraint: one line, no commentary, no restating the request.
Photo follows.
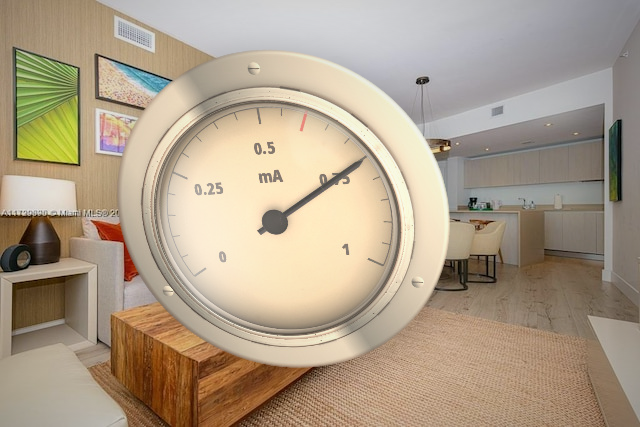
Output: 0.75 mA
